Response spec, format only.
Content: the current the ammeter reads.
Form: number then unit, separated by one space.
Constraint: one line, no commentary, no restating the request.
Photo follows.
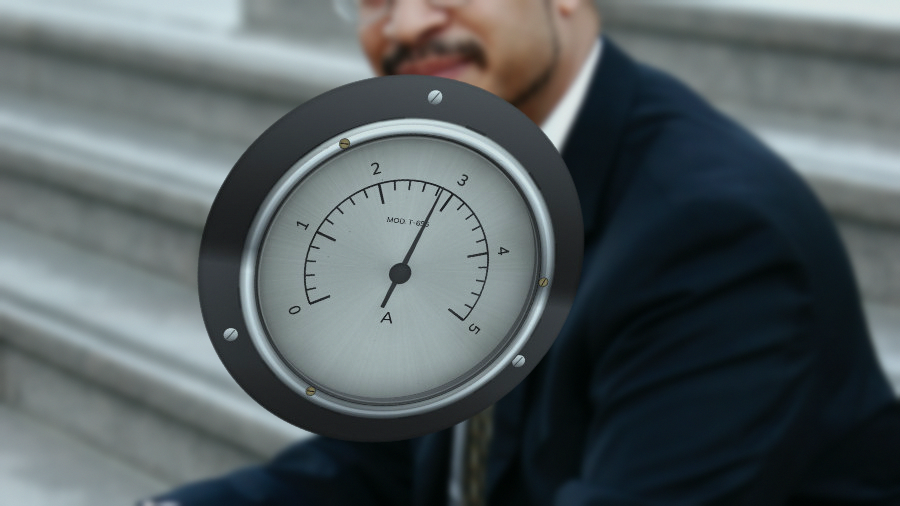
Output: 2.8 A
